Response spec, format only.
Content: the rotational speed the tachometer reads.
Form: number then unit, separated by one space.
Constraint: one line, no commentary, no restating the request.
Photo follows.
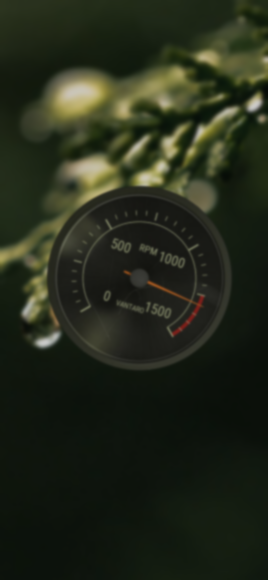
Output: 1300 rpm
